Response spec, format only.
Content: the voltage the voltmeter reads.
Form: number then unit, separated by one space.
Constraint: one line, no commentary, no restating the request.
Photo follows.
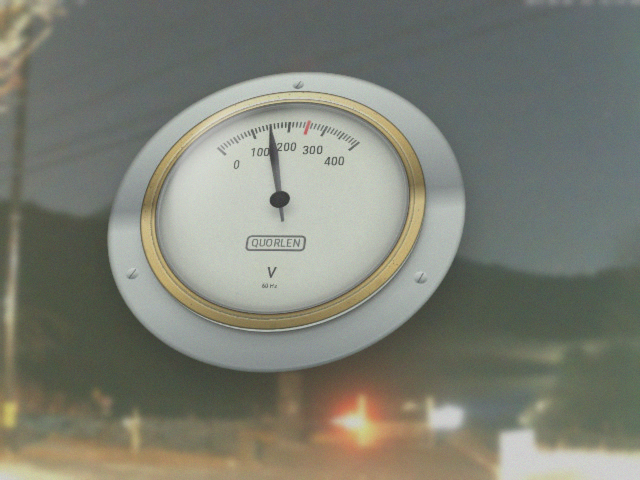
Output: 150 V
